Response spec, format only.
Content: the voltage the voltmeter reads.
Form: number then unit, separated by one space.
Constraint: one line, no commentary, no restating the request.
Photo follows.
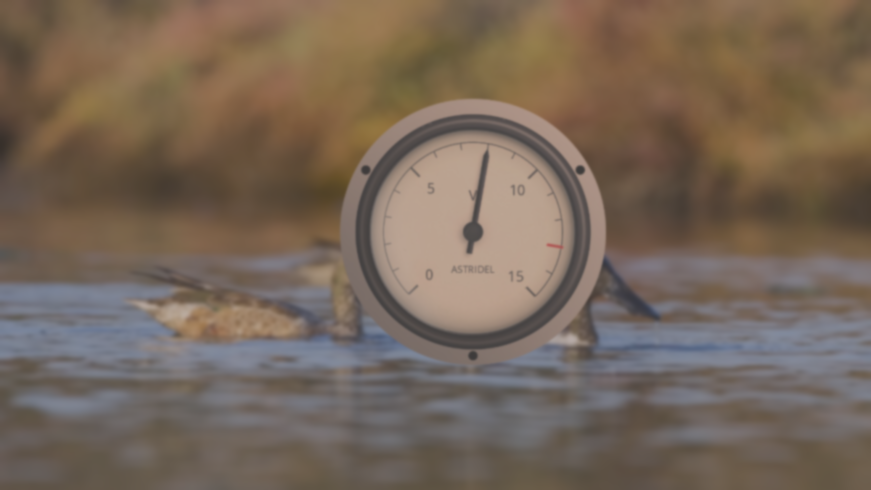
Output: 8 V
